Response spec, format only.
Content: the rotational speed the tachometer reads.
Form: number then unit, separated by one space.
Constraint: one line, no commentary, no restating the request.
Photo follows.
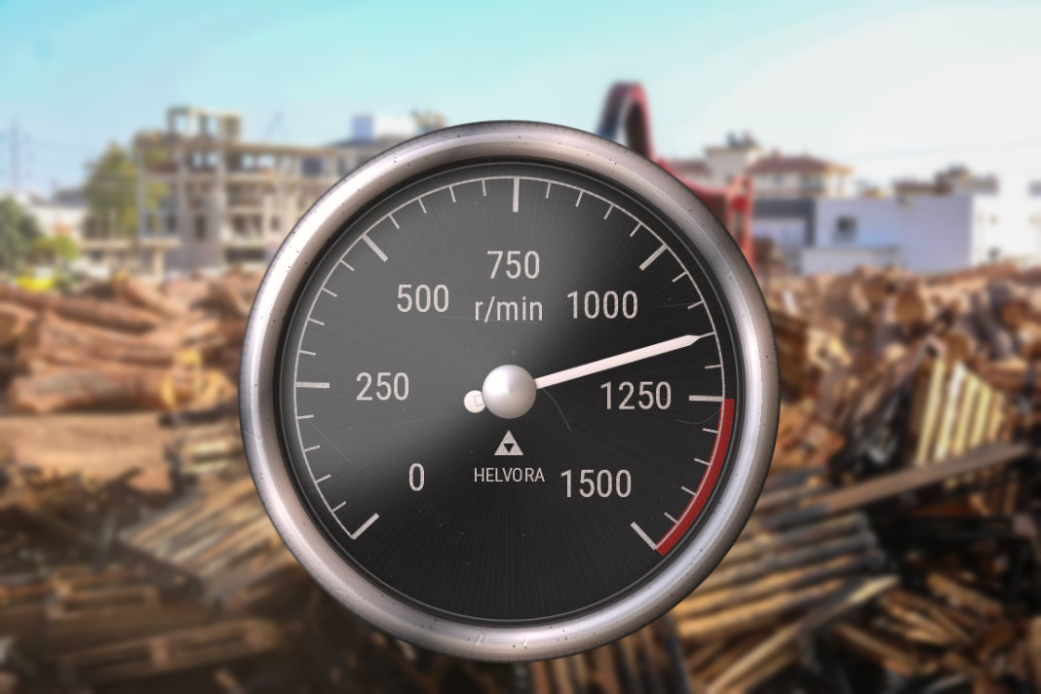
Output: 1150 rpm
